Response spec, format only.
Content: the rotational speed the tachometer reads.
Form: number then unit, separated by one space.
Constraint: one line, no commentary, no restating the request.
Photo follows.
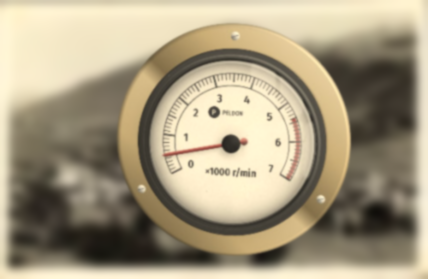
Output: 500 rpm
